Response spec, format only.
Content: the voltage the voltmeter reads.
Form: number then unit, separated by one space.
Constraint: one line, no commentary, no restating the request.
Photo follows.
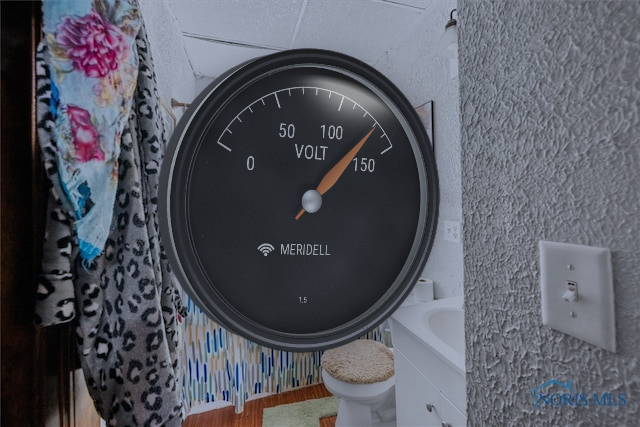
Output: 130 V
